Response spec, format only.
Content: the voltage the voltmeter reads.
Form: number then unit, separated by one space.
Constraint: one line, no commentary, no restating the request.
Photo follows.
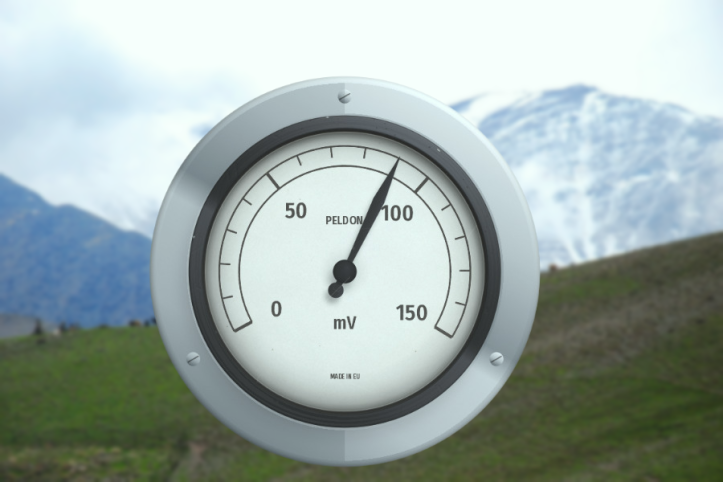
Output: 90 mV
